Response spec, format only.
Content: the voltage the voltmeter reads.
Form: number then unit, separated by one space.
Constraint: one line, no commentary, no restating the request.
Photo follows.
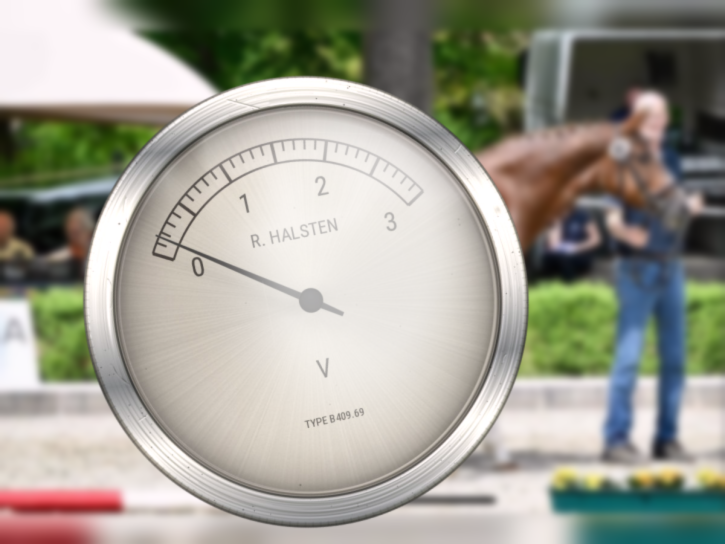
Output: 0.15 V
